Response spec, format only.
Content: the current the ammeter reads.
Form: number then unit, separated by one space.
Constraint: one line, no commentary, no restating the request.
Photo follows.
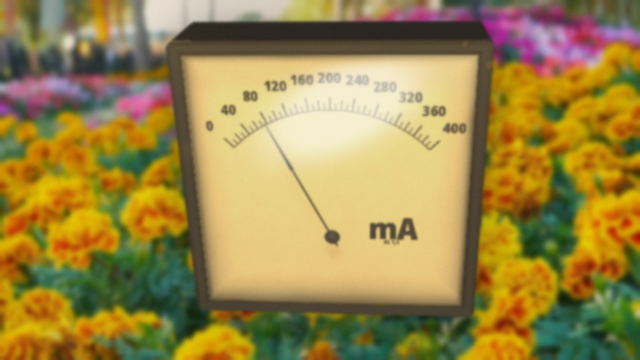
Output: 80 mA
